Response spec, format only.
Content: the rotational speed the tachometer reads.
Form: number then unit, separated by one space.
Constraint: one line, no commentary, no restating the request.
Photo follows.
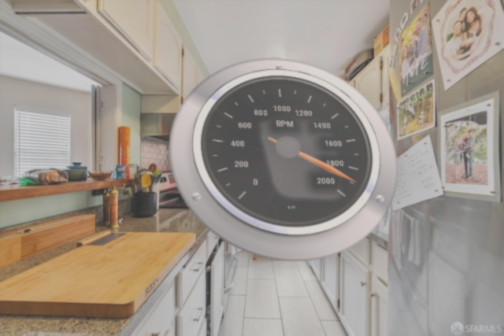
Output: 1900 rpm
